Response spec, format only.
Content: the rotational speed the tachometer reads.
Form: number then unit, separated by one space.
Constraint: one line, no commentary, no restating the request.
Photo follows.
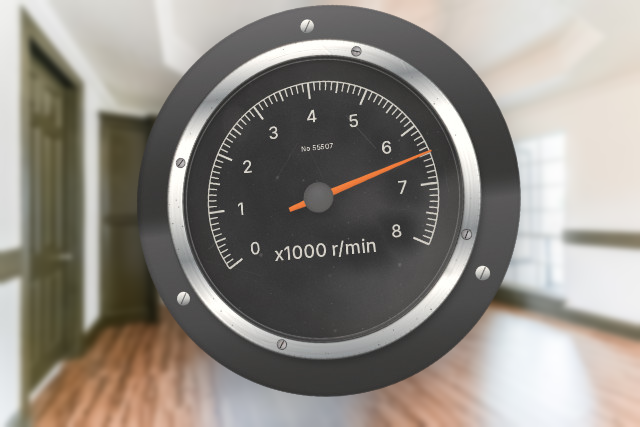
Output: 6500 rpm
